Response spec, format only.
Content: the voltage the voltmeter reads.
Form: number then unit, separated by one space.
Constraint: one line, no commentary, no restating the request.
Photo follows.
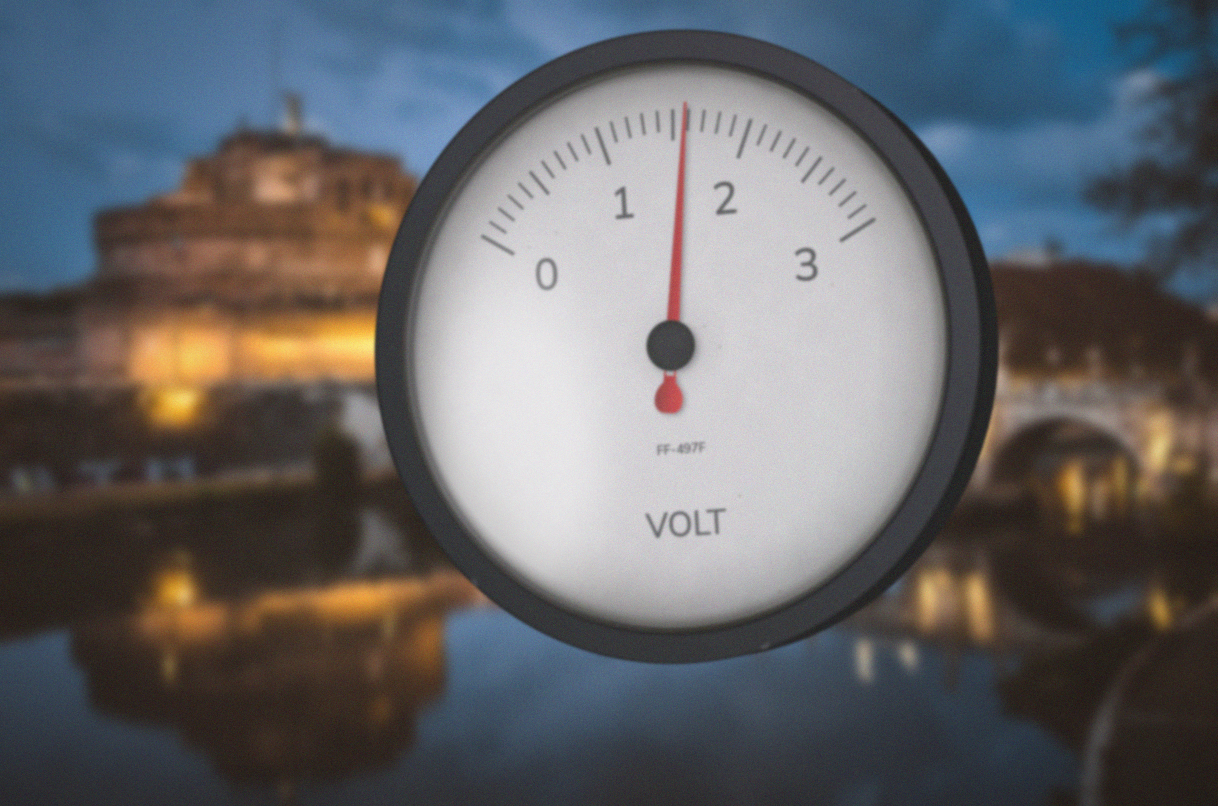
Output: 1.6 V
